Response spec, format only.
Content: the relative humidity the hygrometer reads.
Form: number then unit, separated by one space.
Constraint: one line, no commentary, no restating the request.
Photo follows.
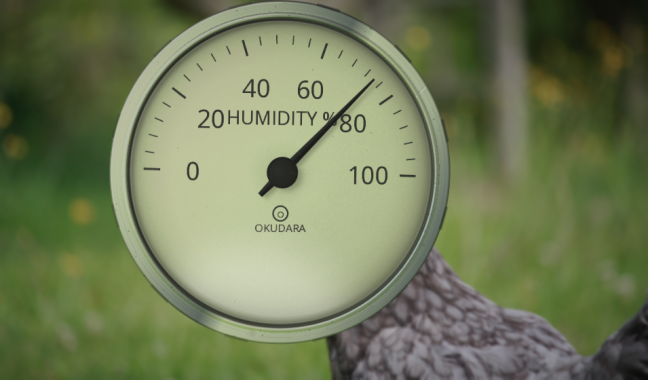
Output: 74 %
